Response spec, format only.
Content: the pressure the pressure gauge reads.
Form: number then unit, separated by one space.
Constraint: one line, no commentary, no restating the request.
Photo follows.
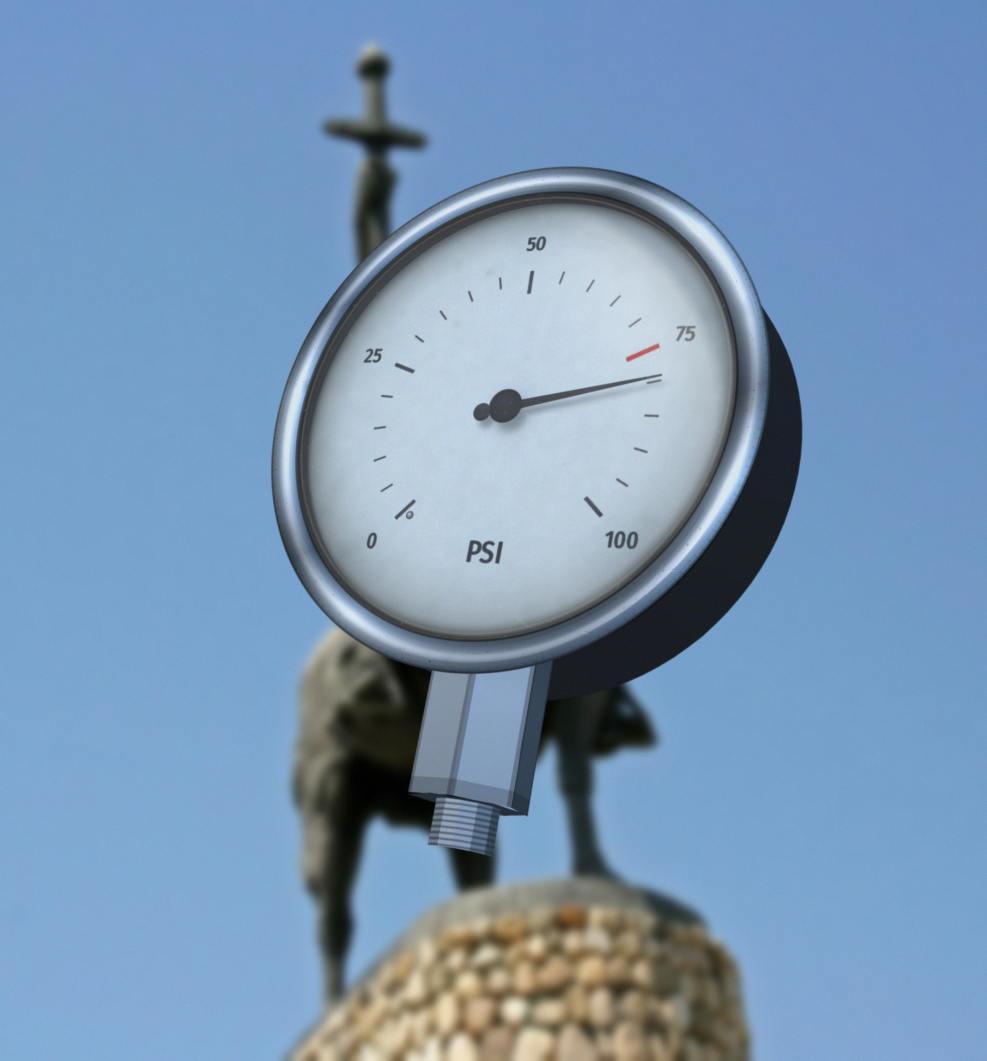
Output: 80 psi
